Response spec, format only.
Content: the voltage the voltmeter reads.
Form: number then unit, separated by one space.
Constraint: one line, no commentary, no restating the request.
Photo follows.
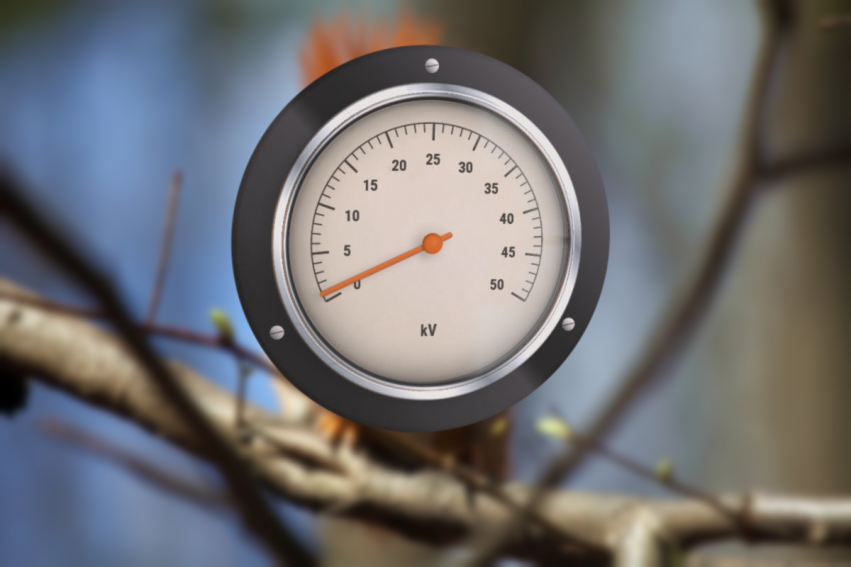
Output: 1 kV
